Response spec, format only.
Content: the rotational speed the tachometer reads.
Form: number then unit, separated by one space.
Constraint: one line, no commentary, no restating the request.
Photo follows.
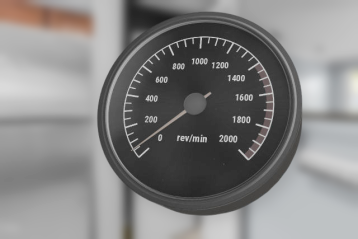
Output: 50 rpm
